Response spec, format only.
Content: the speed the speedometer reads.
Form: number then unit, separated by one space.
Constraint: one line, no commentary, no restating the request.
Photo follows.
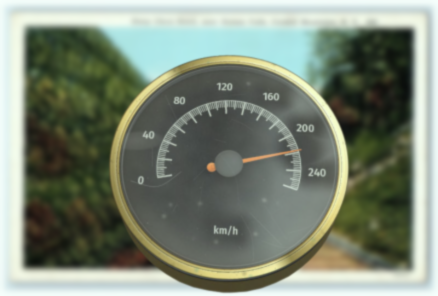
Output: 220 km/h
